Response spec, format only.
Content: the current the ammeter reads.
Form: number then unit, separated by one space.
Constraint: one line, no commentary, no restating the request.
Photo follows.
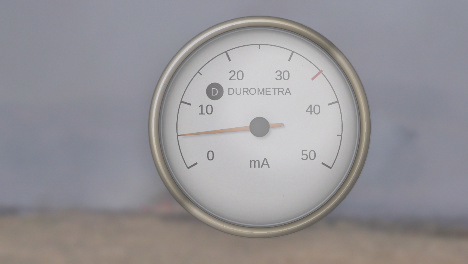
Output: 5 mA
